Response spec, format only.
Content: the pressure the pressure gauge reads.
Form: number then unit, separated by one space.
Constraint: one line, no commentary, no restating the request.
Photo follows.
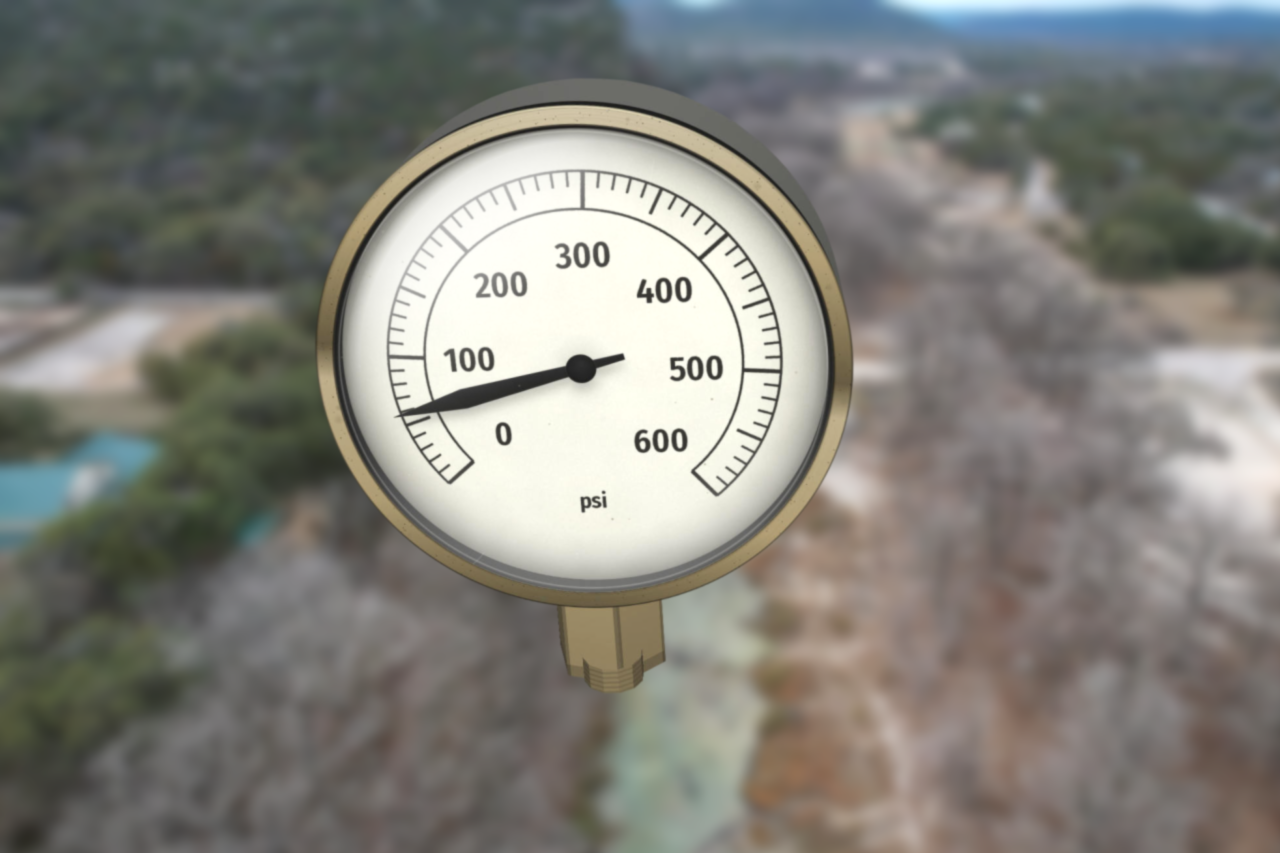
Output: 60 psi
